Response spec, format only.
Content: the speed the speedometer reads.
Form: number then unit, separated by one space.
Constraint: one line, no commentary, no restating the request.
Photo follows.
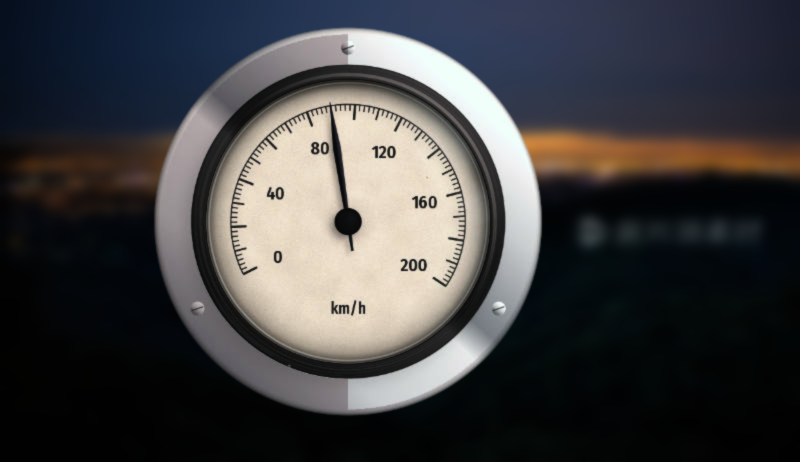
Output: 90 km/h
